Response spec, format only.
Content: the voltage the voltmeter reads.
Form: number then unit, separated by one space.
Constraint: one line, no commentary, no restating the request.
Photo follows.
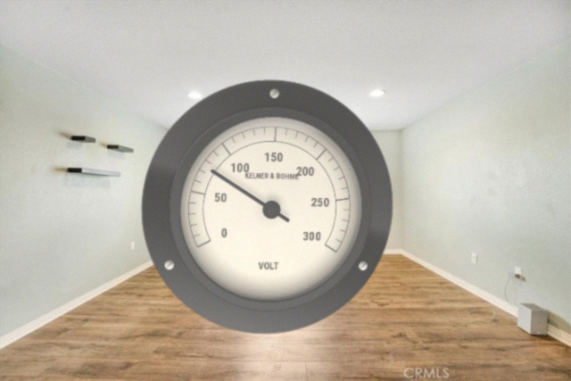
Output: 75 V
